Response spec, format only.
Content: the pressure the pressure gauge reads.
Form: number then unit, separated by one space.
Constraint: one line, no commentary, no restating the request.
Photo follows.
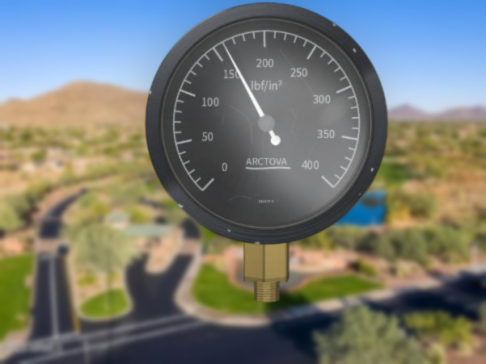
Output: 160 psi
